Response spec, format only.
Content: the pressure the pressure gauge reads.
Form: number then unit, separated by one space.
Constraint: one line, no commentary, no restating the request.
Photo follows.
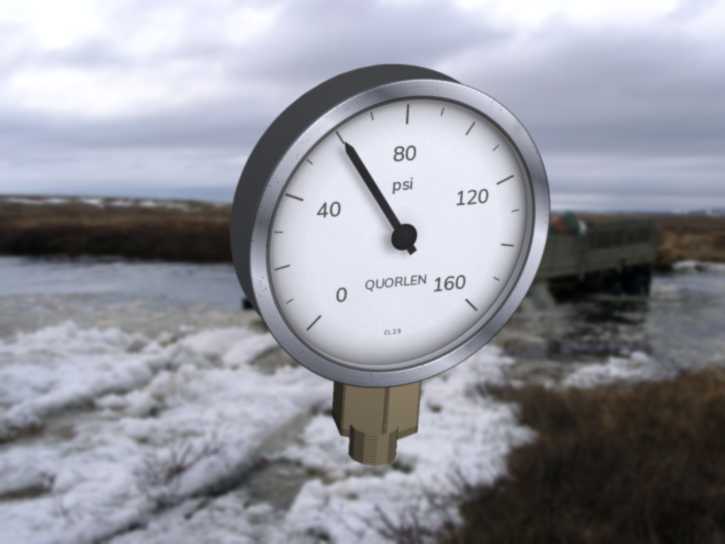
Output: 60 psi
